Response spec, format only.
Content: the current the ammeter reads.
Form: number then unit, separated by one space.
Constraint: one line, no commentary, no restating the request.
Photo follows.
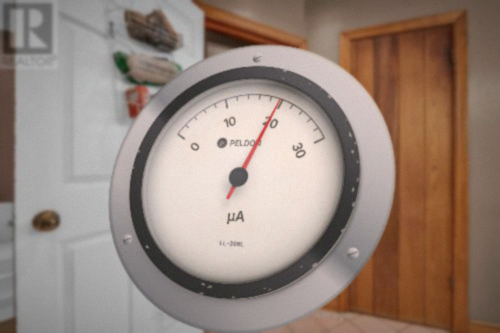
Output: 20 µA
